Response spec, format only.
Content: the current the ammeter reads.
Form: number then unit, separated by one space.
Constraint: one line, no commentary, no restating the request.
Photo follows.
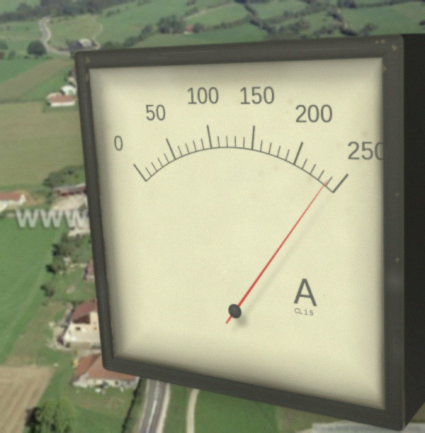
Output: 240 A
